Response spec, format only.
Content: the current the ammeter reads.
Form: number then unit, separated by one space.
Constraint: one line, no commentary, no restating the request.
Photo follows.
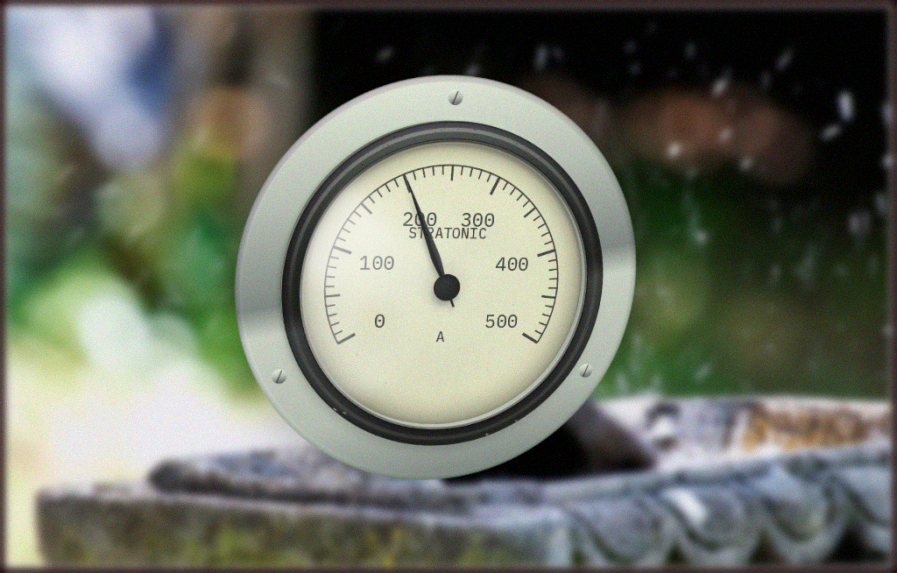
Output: 200 A
